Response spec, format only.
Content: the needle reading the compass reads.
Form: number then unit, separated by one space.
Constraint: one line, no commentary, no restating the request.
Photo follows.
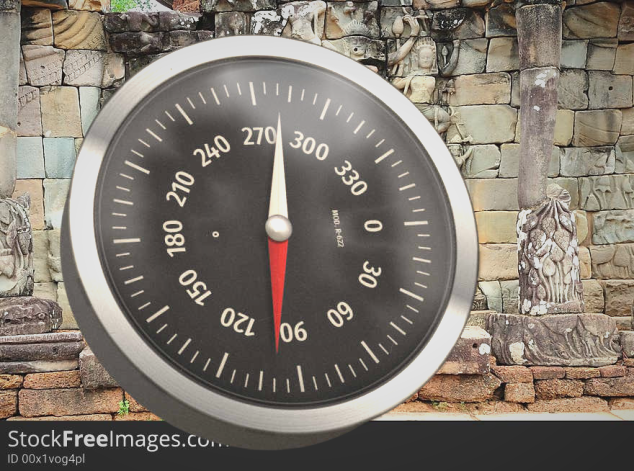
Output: 100 °
